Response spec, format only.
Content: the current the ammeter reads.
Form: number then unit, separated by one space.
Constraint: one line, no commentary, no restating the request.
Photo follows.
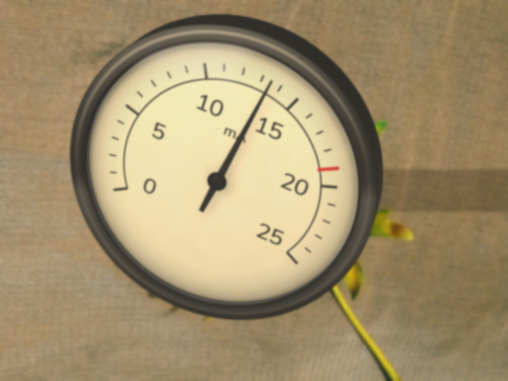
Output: 13.5 mA
